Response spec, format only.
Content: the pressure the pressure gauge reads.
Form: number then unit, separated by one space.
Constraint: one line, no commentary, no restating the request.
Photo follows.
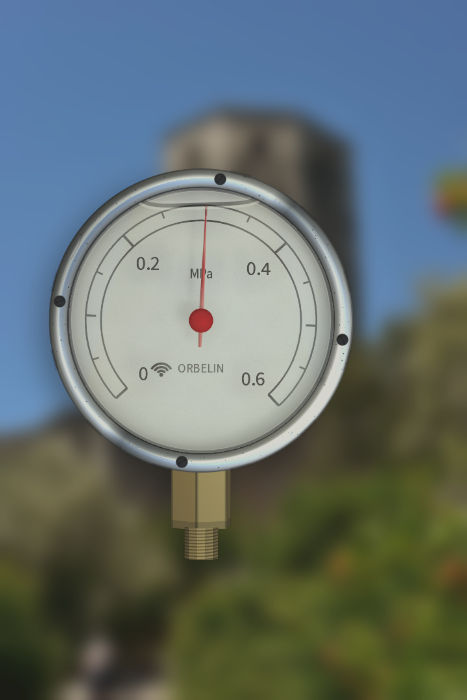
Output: 0.3 MPa
